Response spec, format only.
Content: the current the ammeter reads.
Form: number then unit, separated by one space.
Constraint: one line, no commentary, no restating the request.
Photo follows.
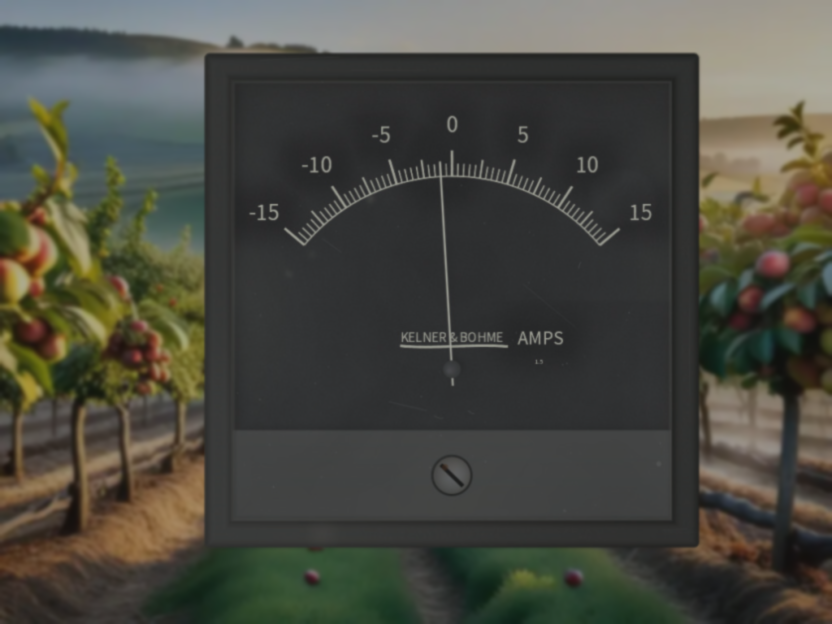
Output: -1 A
